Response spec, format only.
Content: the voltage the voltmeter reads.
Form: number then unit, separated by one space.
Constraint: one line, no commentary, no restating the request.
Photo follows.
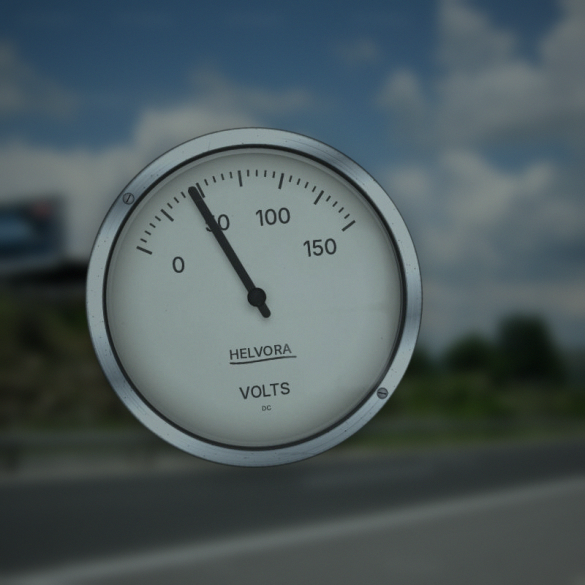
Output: 45 V
